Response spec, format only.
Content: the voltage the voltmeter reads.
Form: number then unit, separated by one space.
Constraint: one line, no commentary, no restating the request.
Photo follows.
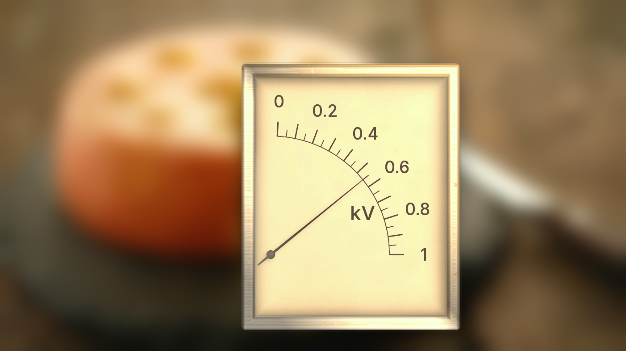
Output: 0.55 kV
